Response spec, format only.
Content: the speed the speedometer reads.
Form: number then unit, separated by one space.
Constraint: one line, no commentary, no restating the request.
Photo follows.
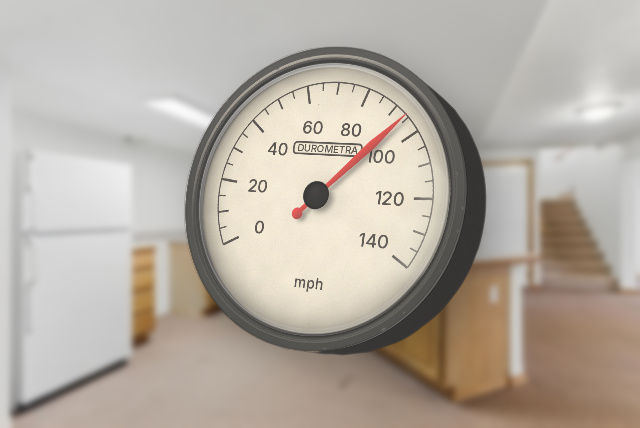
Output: 95 mph
